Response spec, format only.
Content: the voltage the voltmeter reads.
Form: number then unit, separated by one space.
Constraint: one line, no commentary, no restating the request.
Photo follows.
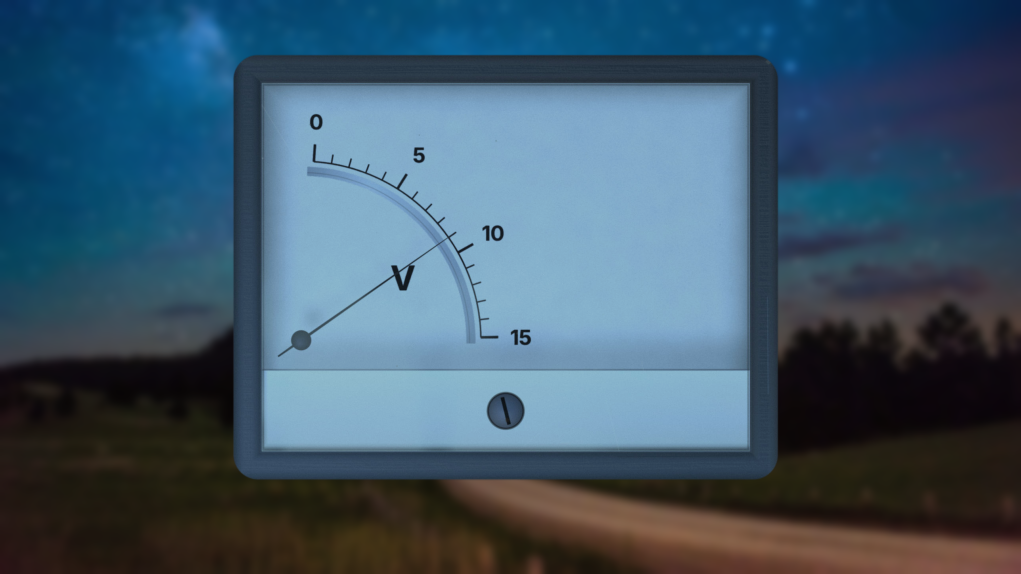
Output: 9 V
